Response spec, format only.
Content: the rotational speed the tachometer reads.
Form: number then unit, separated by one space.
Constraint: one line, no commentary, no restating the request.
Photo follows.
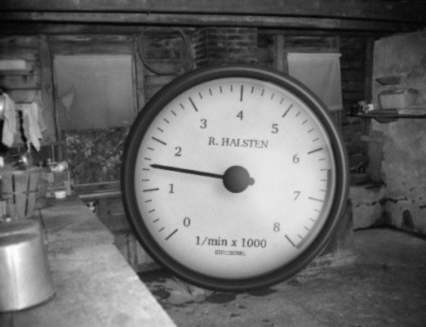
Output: 1500 rpm
